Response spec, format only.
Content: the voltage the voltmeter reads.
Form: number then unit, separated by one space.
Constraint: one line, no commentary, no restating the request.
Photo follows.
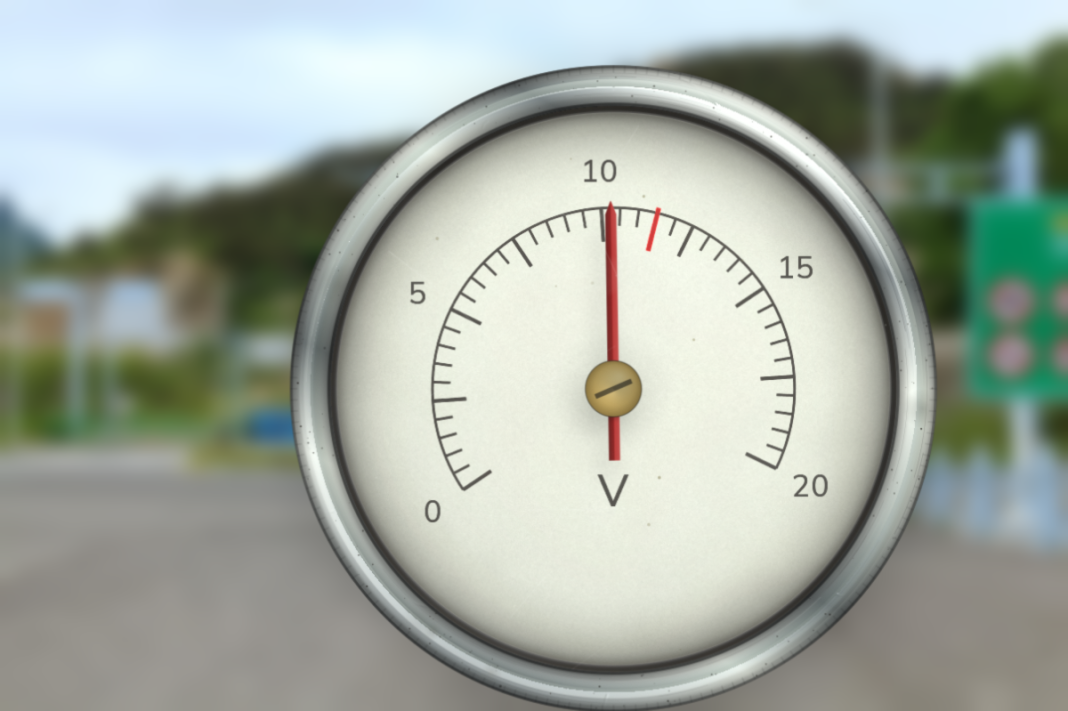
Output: 10.25 V
